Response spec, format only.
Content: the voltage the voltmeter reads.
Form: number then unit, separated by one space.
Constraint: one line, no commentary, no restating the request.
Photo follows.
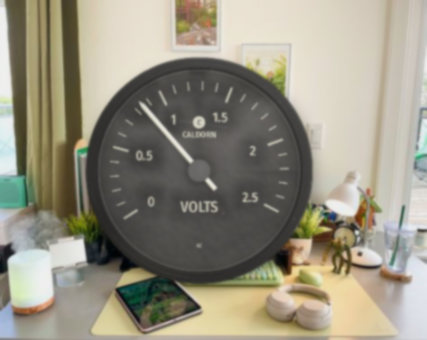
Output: 0.85 V
